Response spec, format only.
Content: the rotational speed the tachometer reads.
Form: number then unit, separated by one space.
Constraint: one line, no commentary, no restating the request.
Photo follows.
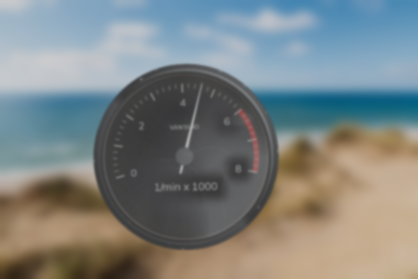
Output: 4600 rpm
